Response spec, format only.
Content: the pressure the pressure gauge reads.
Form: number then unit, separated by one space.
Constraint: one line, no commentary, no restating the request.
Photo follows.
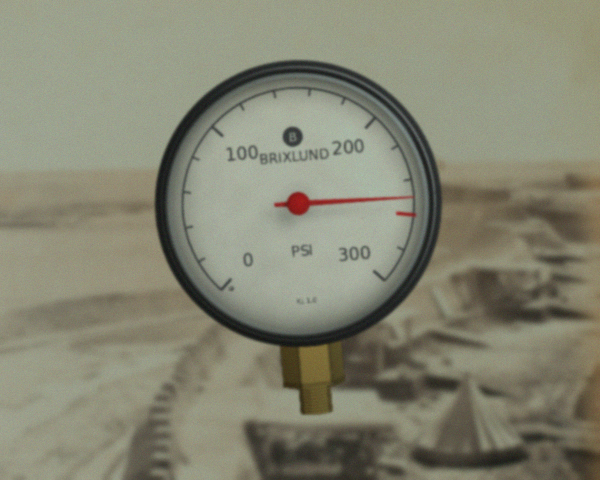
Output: 250 psi
